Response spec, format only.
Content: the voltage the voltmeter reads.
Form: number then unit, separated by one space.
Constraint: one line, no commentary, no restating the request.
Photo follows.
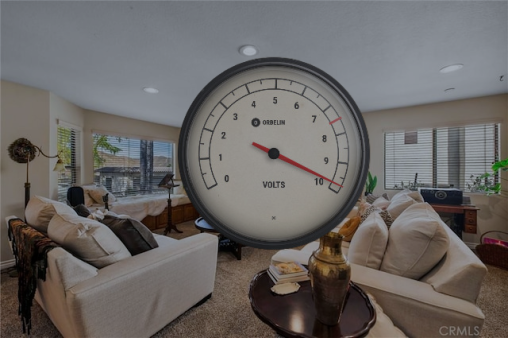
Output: 9.75 V
